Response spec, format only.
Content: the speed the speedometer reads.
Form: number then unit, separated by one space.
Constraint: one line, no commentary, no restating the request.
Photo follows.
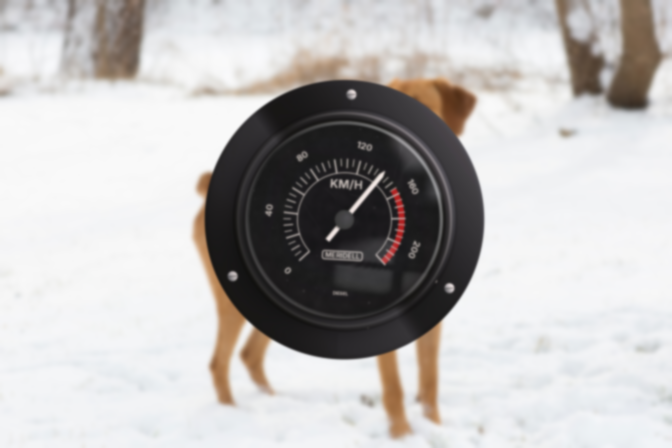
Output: 140 km/h
